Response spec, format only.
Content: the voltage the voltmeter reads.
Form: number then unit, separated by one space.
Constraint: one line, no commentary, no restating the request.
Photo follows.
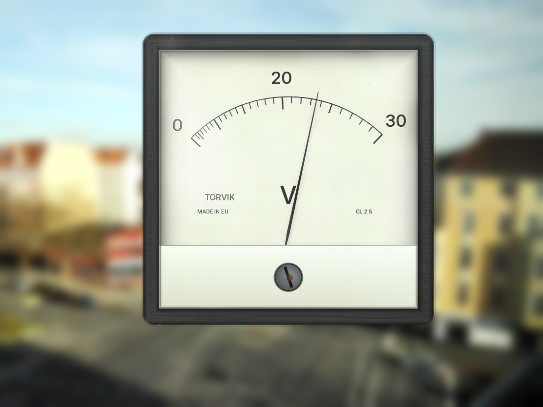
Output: 23.5 V
